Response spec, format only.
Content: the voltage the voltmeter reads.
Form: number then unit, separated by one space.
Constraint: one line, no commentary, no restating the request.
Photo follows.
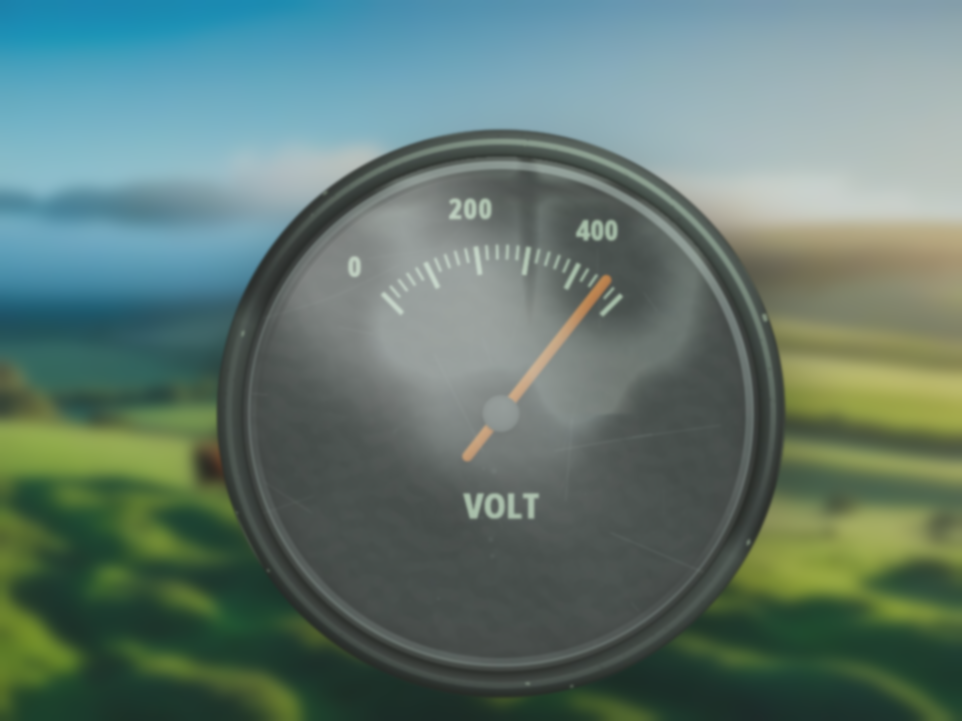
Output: 460 V
